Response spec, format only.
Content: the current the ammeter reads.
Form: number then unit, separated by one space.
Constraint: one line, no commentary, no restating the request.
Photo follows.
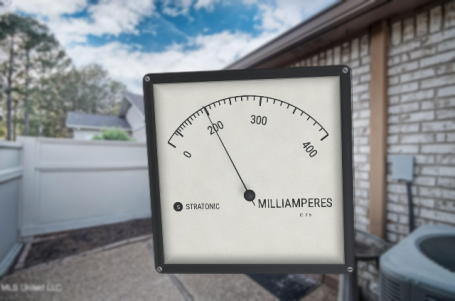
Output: 200 mA
